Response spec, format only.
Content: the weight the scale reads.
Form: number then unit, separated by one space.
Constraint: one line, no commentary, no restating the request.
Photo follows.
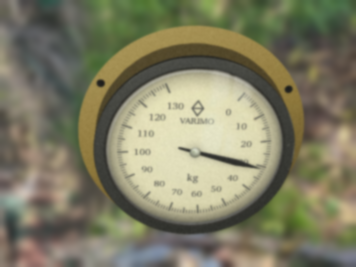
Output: 30 kg
